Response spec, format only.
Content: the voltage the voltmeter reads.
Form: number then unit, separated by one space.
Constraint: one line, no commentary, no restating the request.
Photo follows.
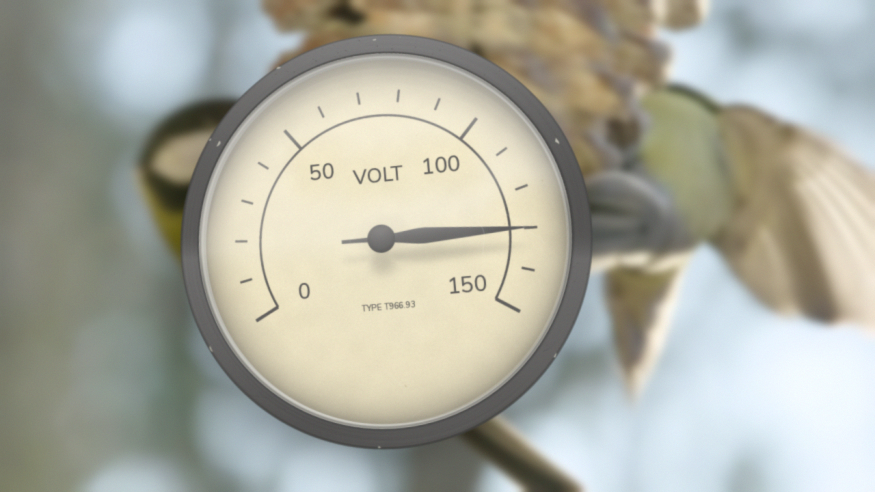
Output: 130 V
